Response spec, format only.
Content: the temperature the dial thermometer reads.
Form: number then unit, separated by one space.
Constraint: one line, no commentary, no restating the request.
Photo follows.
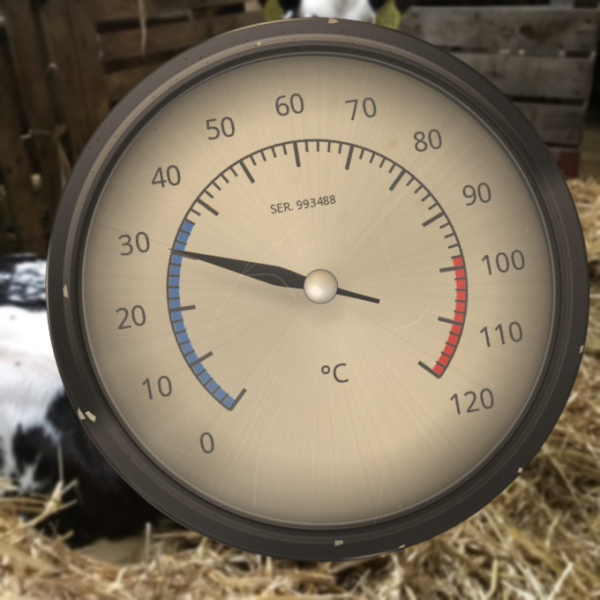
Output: 30 °C
